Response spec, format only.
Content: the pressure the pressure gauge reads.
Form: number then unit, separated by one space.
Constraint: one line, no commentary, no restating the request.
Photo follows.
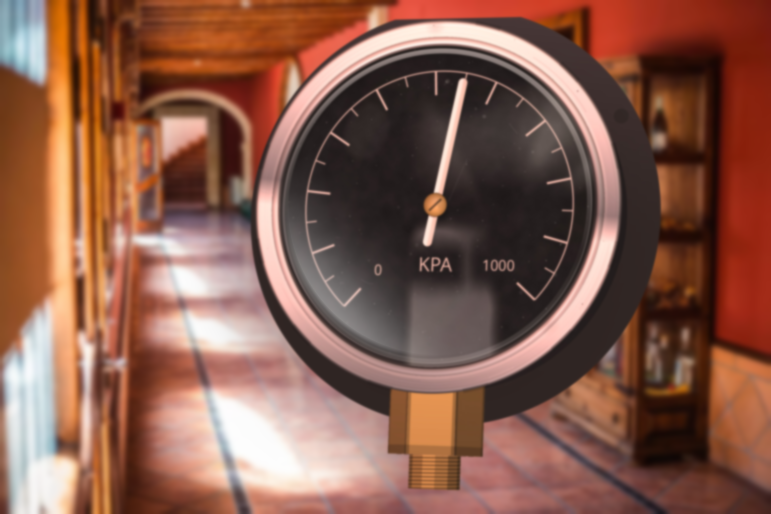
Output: 550 kPa
